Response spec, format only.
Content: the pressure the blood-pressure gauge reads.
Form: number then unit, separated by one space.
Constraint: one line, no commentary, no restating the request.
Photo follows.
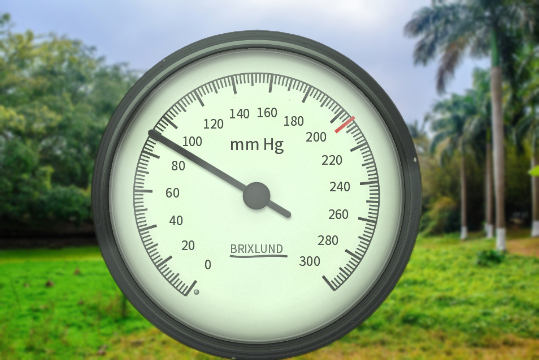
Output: 90 mmHg
